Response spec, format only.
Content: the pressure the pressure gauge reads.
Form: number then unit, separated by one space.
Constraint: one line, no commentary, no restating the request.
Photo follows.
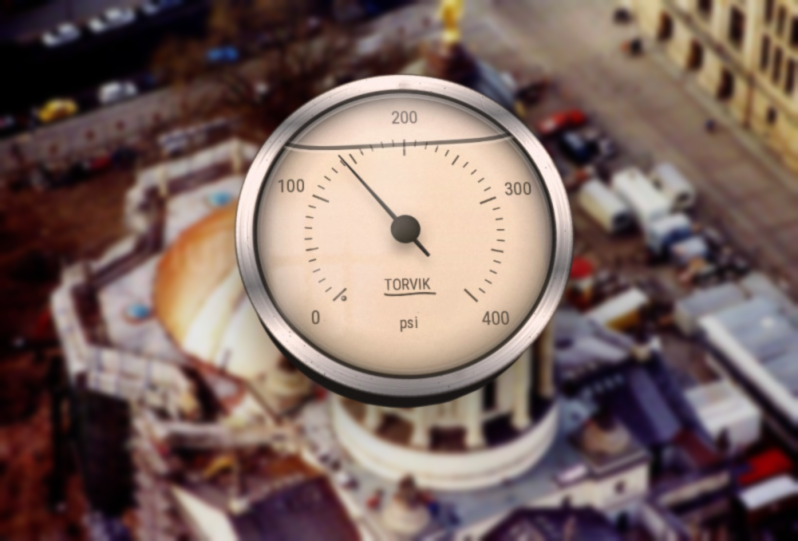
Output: 140 psi
